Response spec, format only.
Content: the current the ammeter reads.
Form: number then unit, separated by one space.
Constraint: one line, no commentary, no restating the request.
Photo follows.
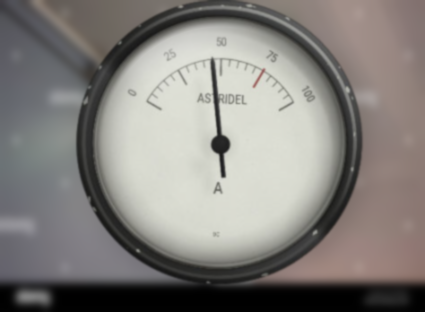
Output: 45 A
